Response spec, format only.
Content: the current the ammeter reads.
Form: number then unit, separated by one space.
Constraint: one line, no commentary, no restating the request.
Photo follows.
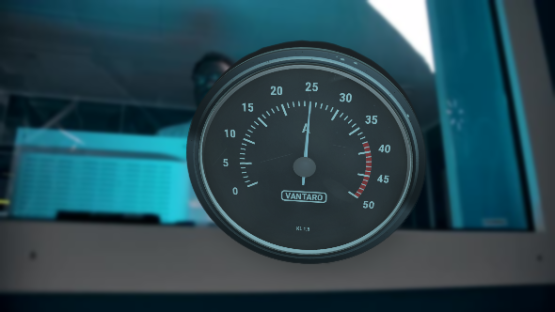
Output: 25 A
